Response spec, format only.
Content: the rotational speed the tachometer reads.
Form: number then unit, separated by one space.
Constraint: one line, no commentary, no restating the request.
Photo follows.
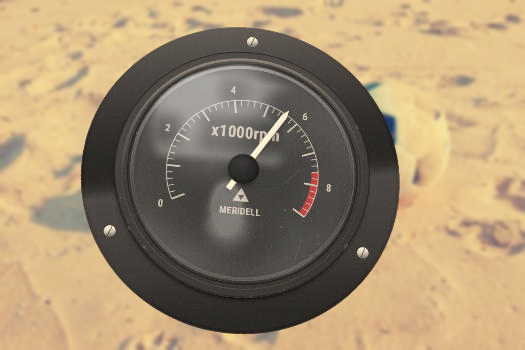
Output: 5600 rpm
